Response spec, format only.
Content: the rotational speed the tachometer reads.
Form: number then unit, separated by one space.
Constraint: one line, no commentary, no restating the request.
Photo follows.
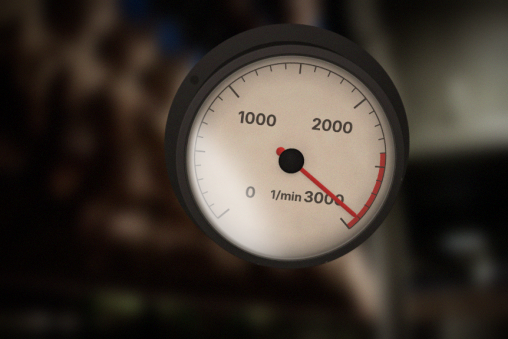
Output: 2900 rpm
